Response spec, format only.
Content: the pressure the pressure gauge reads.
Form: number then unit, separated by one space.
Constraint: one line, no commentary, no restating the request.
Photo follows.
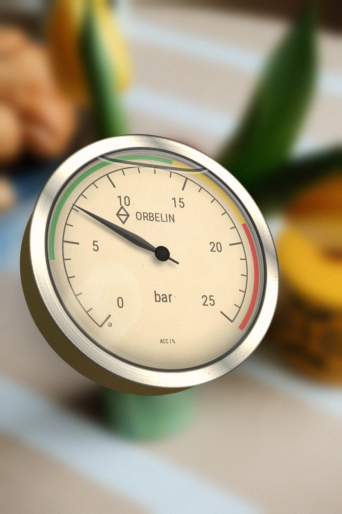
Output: 7 bar
